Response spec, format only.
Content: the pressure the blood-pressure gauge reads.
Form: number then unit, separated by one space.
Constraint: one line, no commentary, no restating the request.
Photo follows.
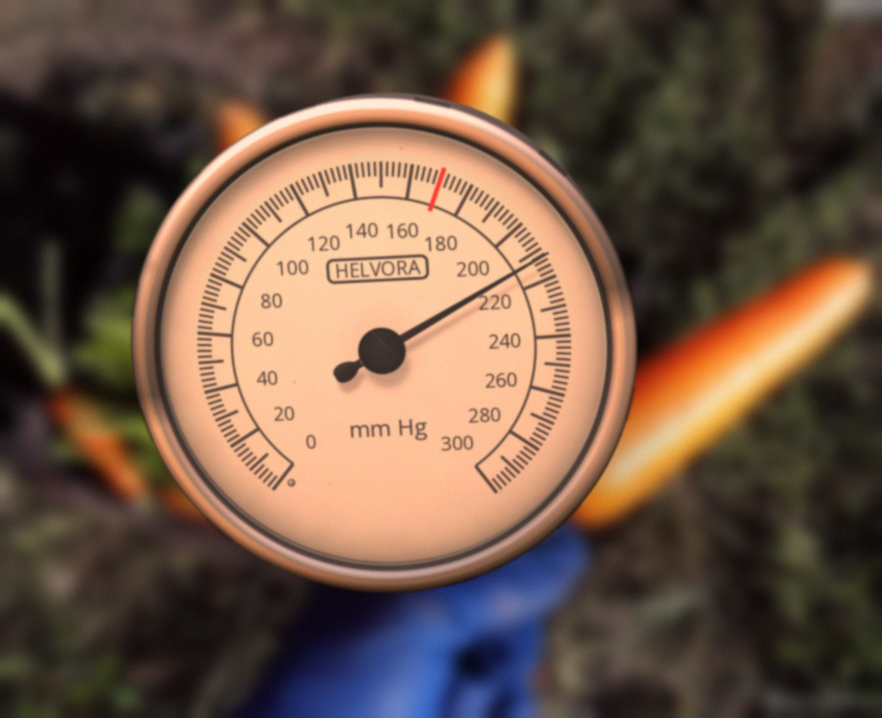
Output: 212 mmHg
